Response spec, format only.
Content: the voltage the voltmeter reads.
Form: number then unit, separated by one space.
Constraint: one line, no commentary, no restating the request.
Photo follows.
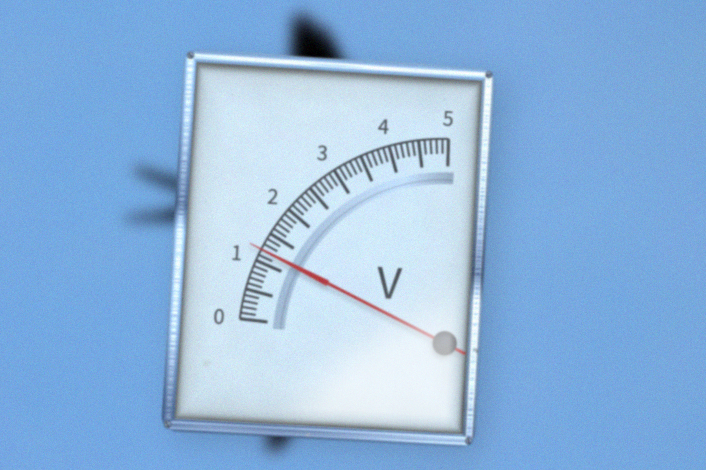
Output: 1.2 V
